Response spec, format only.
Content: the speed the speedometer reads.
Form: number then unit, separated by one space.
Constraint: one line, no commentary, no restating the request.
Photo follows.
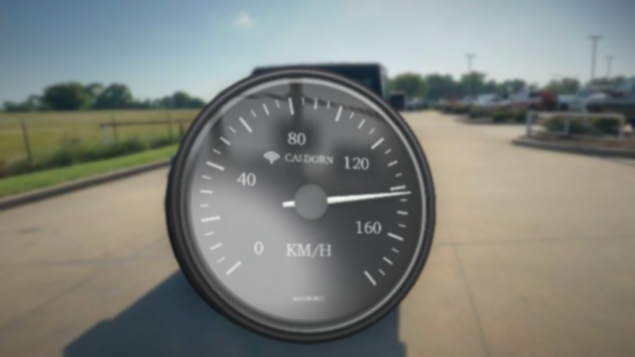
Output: 142.5 km/h
